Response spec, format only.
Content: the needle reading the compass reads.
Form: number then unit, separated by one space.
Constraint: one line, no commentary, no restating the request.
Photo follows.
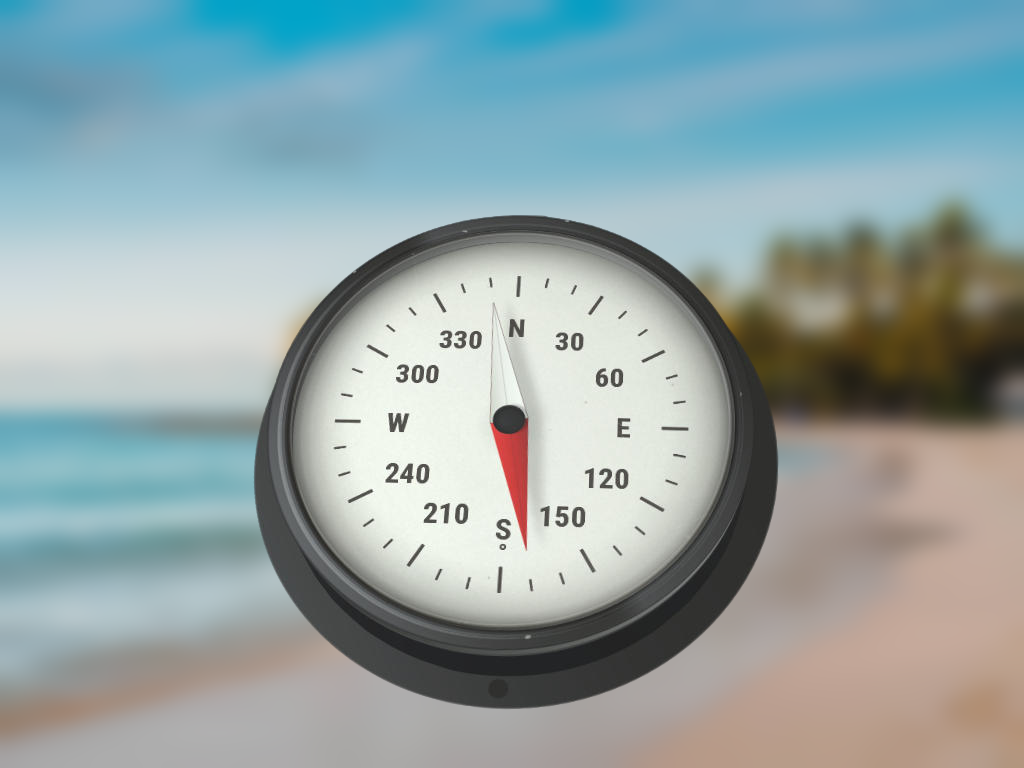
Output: 170 °
